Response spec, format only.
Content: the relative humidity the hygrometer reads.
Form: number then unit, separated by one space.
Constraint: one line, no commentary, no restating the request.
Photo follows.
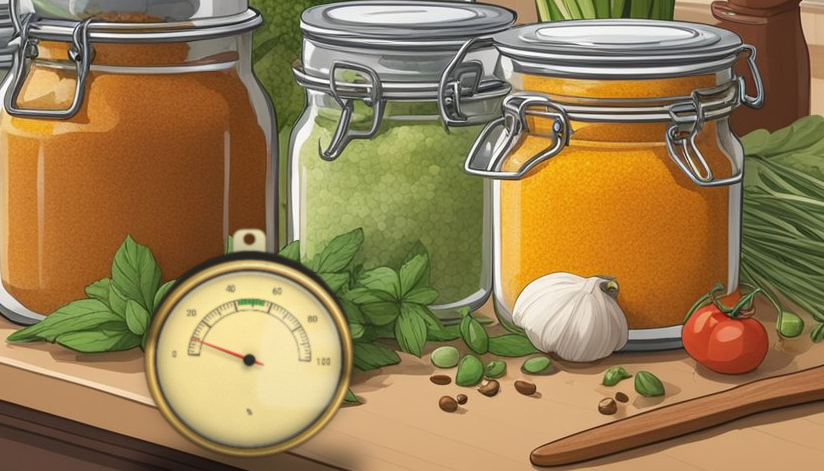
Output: 10 %
